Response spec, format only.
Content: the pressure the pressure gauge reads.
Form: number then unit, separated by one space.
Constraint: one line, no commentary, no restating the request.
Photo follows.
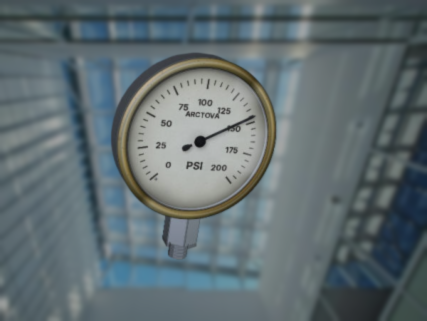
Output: 145 psi
